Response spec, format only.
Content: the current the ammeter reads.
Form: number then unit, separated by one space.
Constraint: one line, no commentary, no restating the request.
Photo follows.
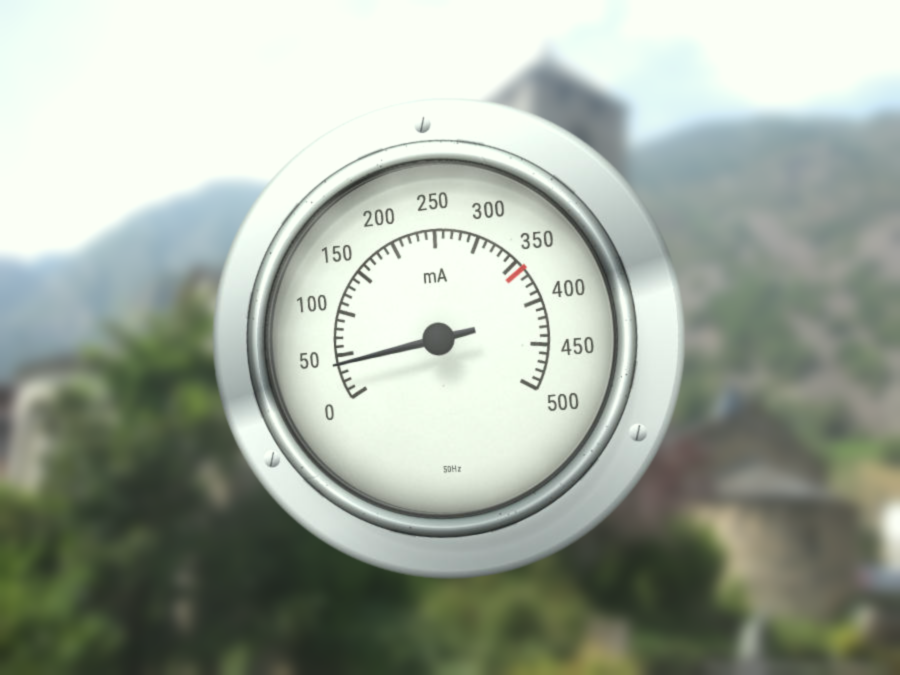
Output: 40 mA
